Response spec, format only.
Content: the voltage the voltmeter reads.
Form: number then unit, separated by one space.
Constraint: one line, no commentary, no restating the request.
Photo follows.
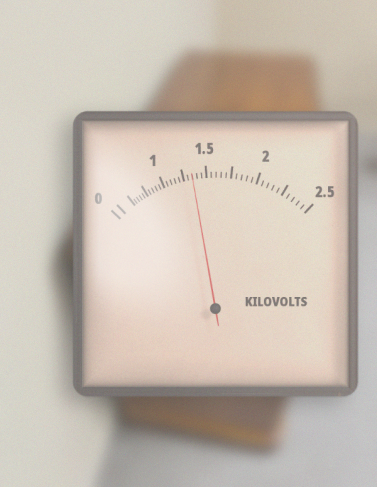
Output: 1.35 kV
